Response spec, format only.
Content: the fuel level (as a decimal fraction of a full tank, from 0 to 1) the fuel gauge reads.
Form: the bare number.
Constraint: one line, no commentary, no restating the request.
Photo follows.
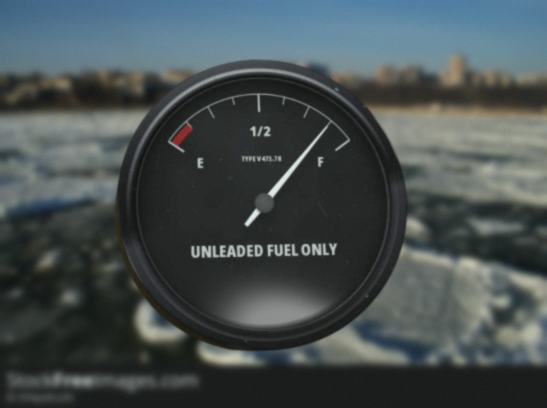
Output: 0.875
